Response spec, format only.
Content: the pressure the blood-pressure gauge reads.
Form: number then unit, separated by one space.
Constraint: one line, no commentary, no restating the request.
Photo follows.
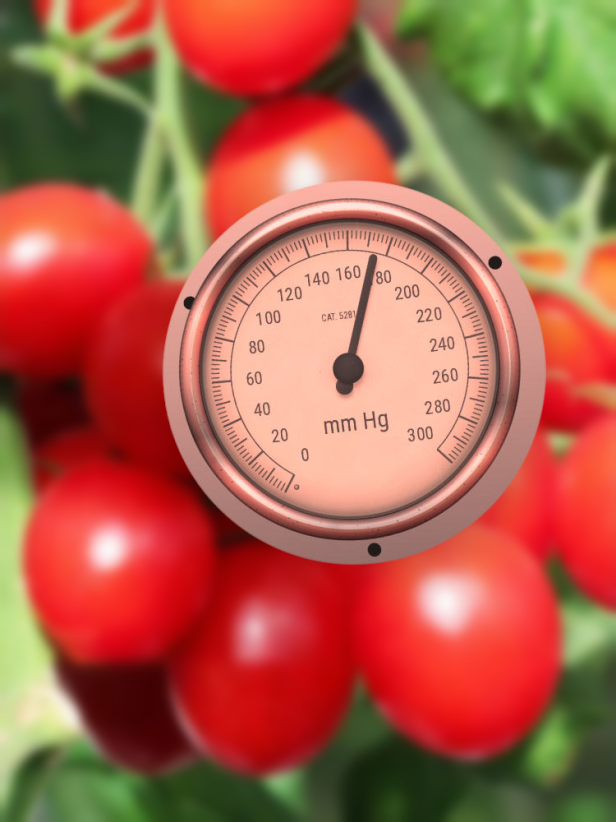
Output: 174 mmHg
